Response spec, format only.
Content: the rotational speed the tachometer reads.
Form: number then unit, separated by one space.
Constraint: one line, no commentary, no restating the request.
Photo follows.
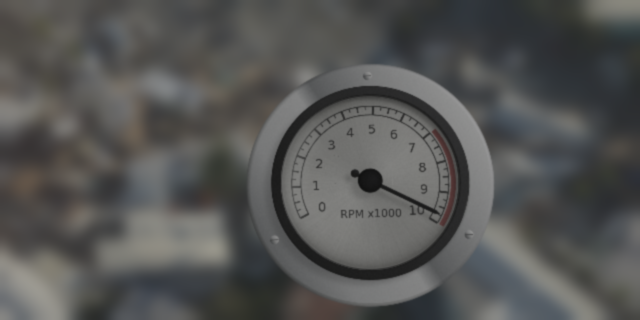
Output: 9750 rpm
